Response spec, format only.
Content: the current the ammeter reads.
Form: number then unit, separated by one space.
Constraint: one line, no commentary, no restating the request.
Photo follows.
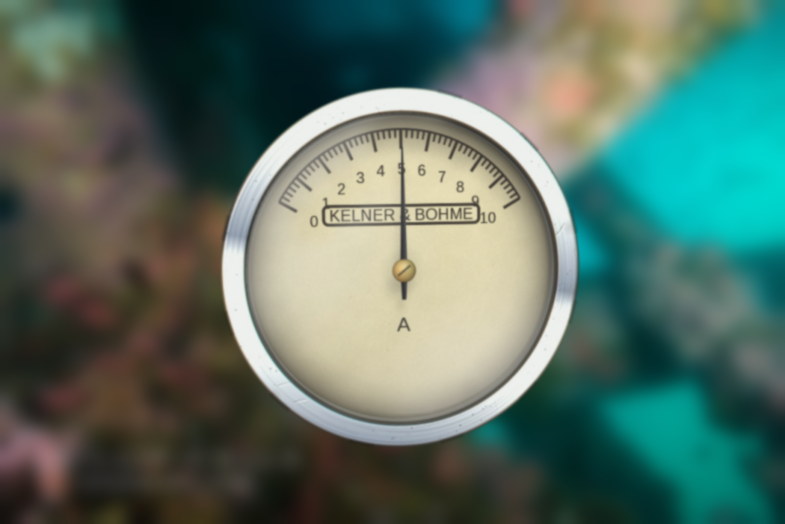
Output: 5 A
